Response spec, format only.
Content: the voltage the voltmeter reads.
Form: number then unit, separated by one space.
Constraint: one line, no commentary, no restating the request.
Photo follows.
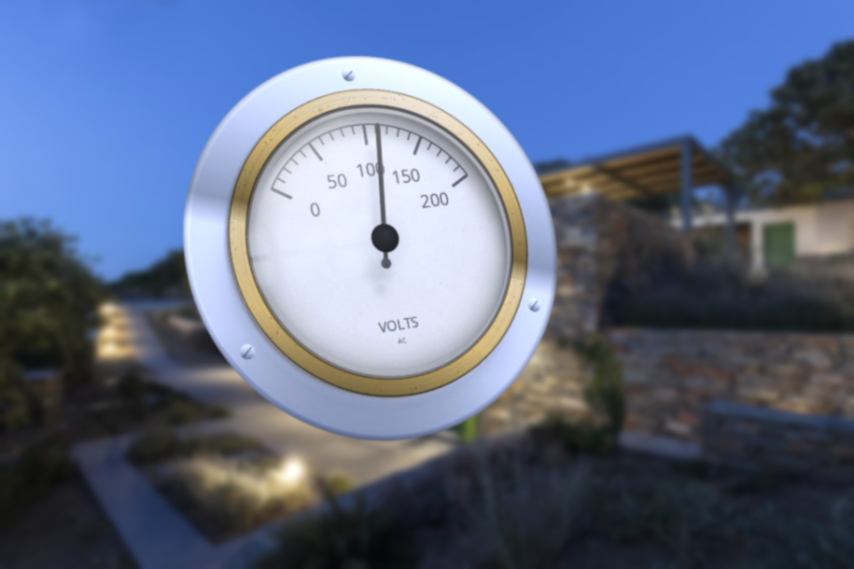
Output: 110 V
